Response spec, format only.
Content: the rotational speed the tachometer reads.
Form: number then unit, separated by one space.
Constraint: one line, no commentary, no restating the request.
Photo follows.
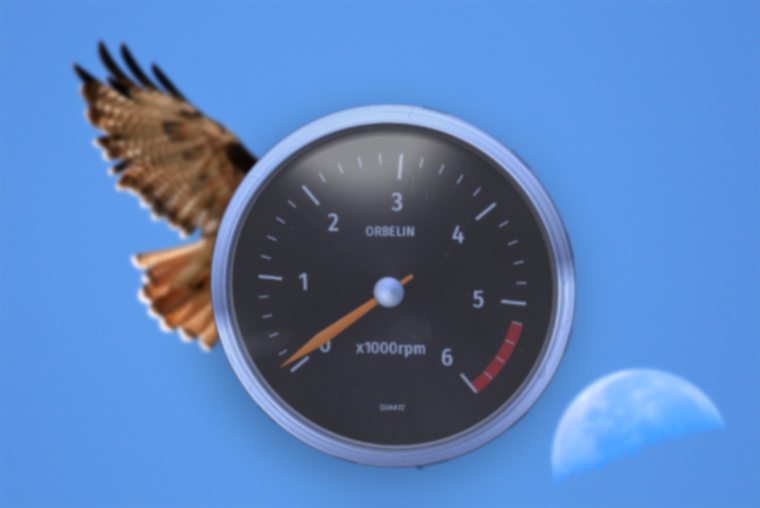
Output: 100 rpm
